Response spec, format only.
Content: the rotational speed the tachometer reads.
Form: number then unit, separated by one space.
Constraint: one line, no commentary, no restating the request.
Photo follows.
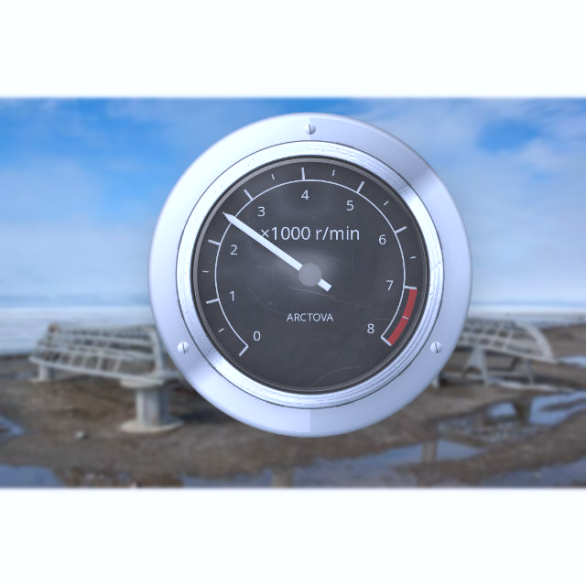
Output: 2500 rpm
